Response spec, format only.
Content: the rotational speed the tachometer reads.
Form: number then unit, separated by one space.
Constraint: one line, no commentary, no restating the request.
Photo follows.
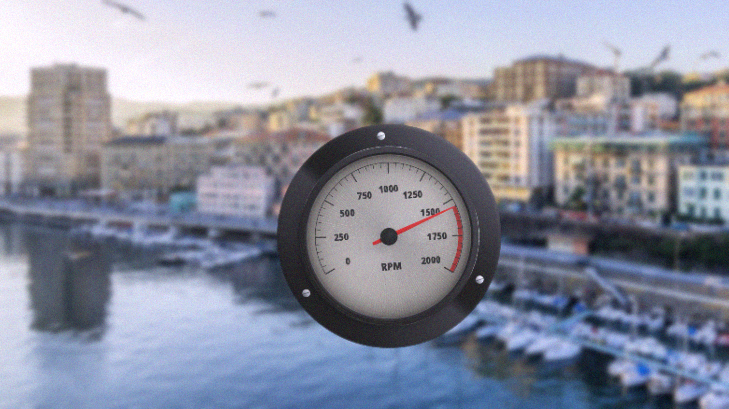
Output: 1550 rpm
